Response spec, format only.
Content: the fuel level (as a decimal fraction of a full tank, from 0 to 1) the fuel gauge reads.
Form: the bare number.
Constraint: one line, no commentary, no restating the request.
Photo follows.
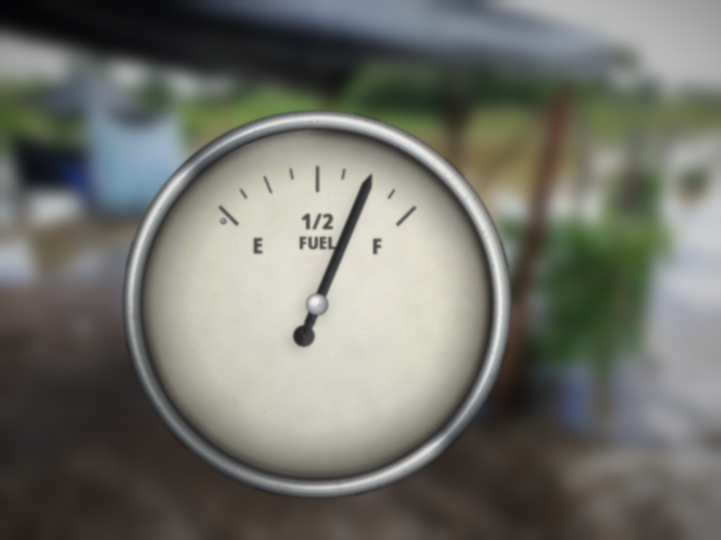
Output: 0.75
